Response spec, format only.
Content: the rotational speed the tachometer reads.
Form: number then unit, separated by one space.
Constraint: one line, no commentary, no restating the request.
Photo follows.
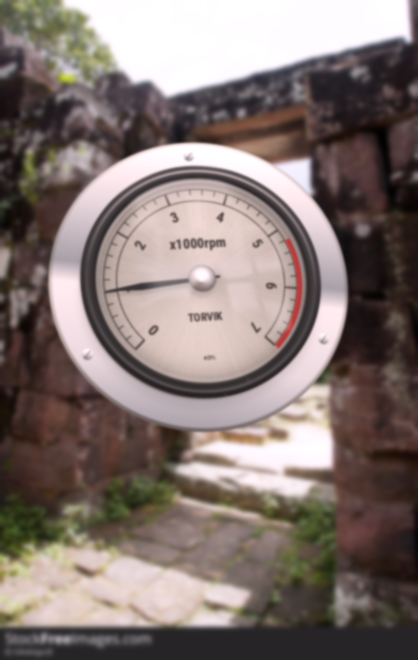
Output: 1000 rpm
